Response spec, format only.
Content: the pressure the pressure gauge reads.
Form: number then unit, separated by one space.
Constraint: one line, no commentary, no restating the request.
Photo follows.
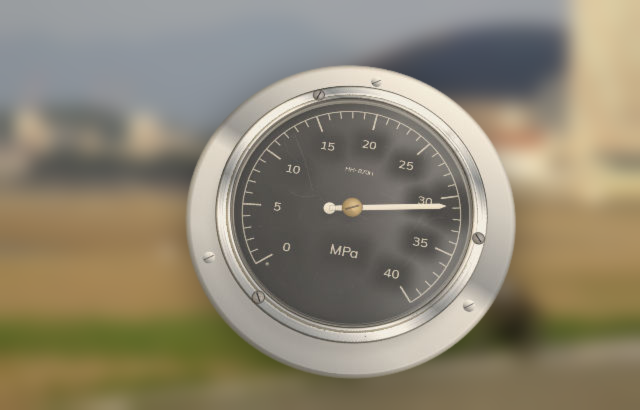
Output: 31 MPa
